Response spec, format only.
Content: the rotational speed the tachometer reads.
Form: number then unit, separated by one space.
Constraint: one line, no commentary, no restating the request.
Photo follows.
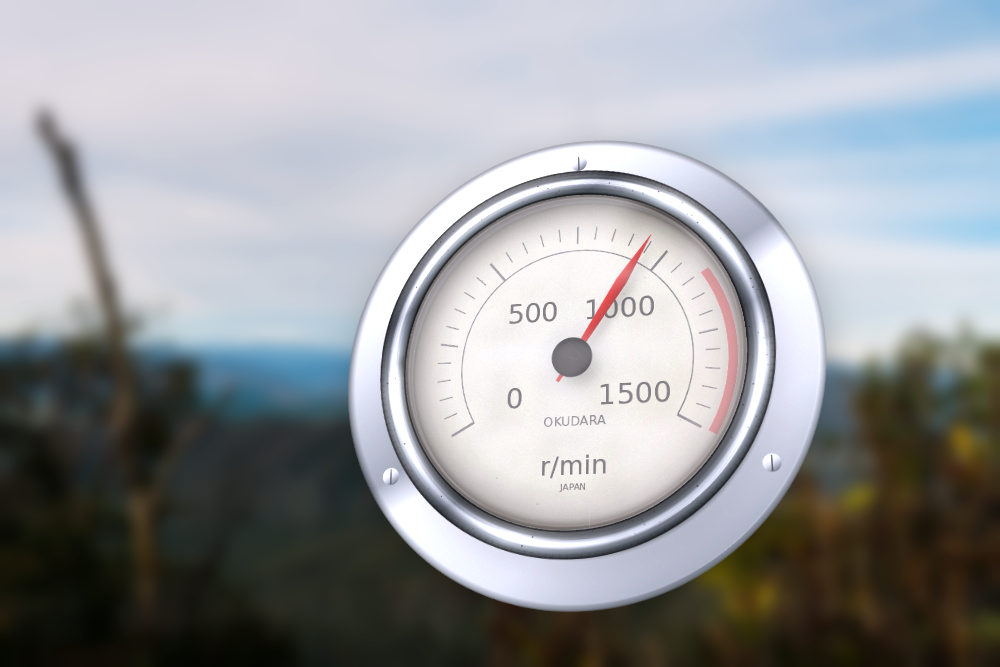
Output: 950 rpm
